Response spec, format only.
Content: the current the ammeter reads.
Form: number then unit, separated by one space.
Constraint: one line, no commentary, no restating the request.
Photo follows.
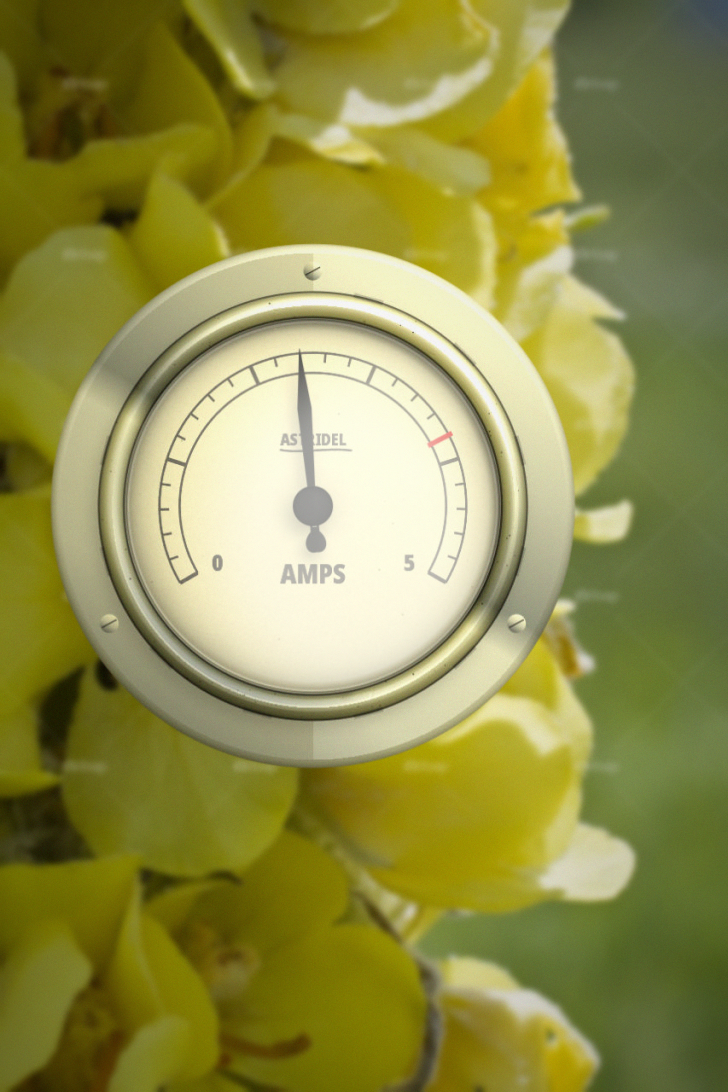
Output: 2.4 A
